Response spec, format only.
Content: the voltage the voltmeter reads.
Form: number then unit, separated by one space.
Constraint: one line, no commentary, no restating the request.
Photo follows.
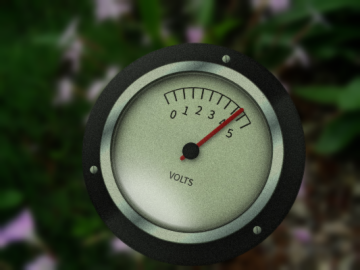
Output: 4.25 V
